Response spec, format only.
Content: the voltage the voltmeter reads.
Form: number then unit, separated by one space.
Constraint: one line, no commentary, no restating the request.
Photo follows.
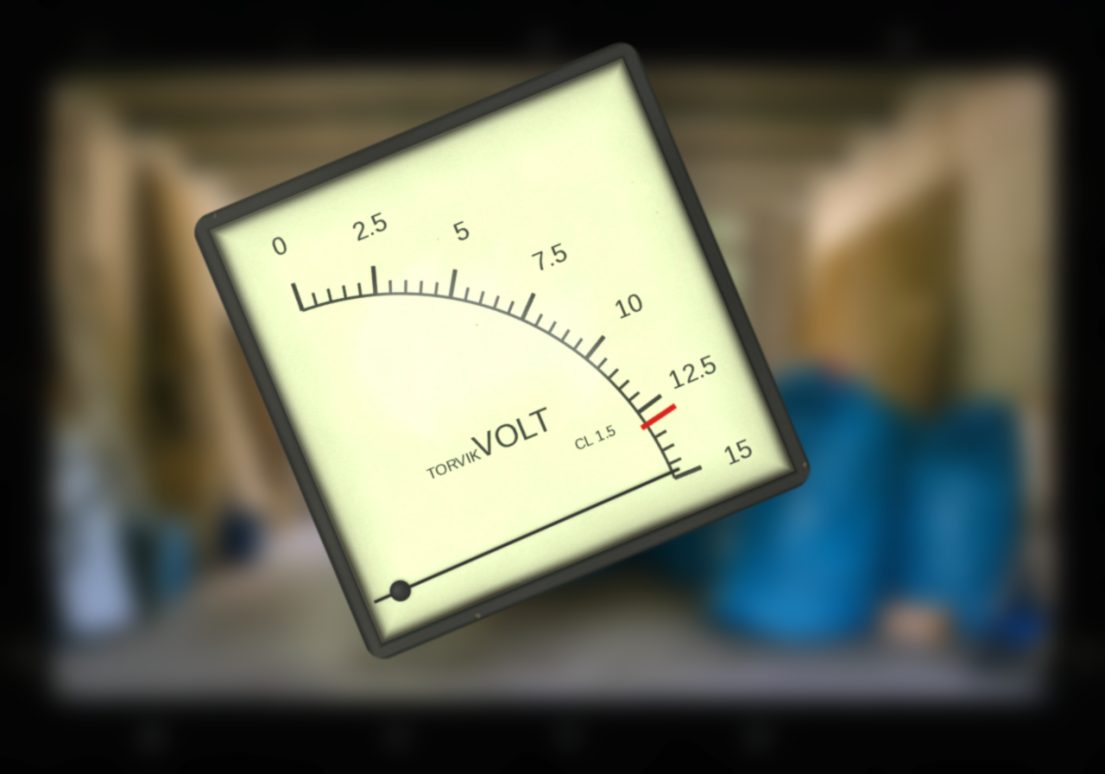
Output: 14.75 V
